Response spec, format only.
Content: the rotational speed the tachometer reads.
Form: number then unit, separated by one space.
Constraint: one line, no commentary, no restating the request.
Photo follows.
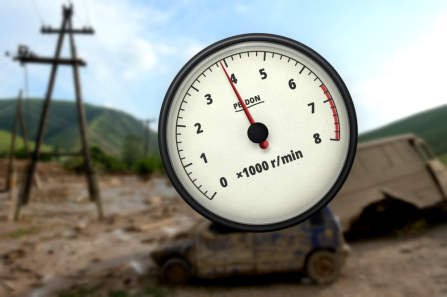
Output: 3900 rpm
